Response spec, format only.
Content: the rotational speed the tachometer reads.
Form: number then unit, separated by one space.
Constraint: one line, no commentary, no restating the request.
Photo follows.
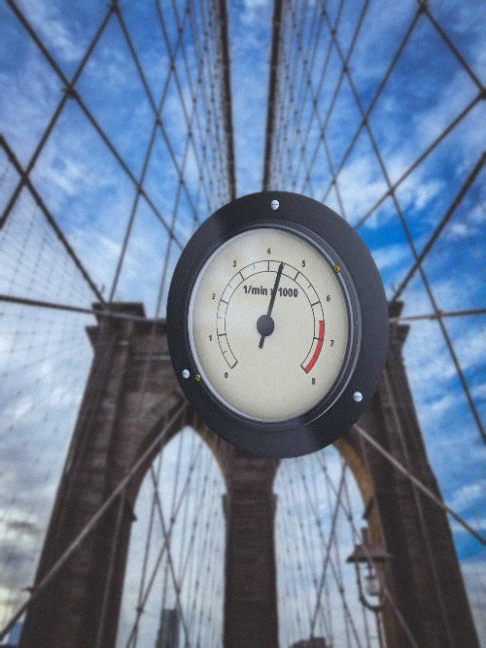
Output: 4500 rpm
